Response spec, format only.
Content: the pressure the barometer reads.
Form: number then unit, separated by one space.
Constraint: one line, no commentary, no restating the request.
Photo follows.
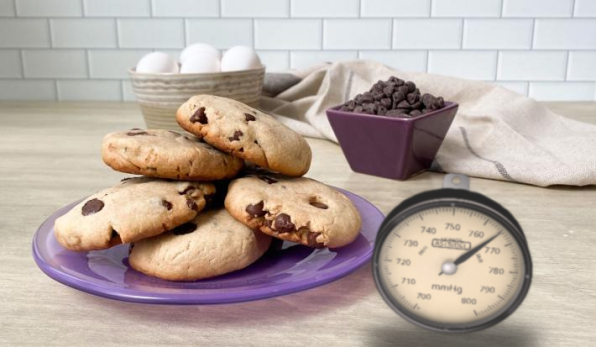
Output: 765 mmHg
